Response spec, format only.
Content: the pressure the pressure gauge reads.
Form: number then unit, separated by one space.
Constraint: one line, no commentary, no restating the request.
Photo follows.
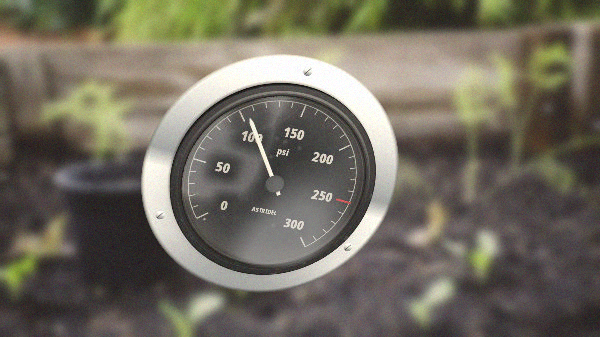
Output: 105 psi
